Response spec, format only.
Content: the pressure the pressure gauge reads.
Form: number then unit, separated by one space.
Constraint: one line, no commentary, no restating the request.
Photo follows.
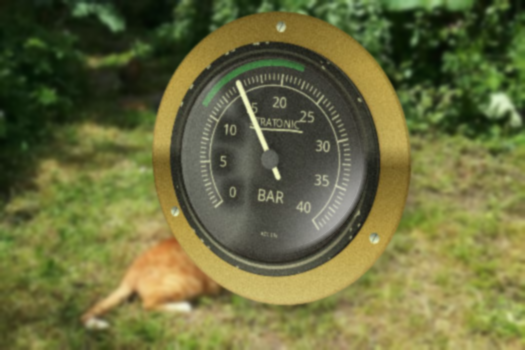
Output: 15 bar
